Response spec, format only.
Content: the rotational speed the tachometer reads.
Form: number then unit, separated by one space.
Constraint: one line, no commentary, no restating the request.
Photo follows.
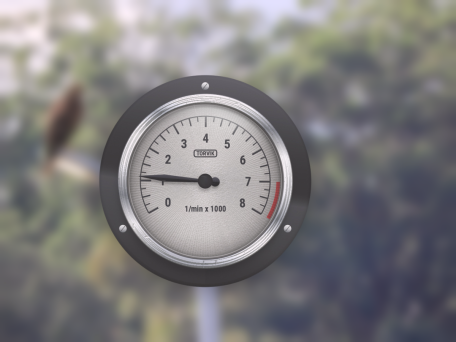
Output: 1125 rpm
